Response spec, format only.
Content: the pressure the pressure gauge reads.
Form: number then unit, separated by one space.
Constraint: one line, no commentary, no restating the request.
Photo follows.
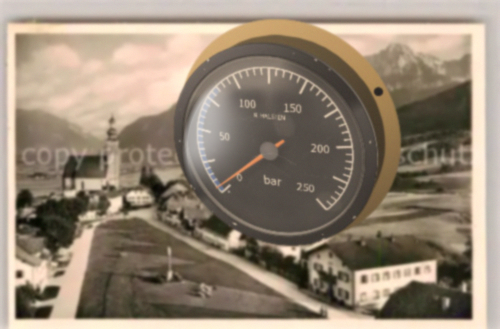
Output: 5 bar
